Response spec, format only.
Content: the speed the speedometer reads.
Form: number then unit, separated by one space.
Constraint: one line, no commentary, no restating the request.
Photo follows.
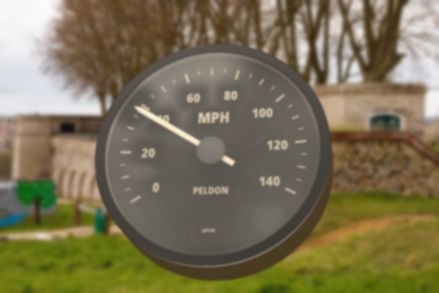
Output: 37.5 mph
